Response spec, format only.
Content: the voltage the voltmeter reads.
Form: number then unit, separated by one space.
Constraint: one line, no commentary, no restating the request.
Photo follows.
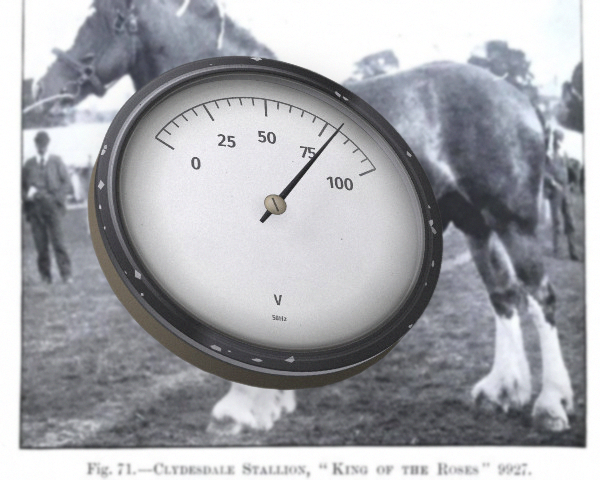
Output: 80 V
